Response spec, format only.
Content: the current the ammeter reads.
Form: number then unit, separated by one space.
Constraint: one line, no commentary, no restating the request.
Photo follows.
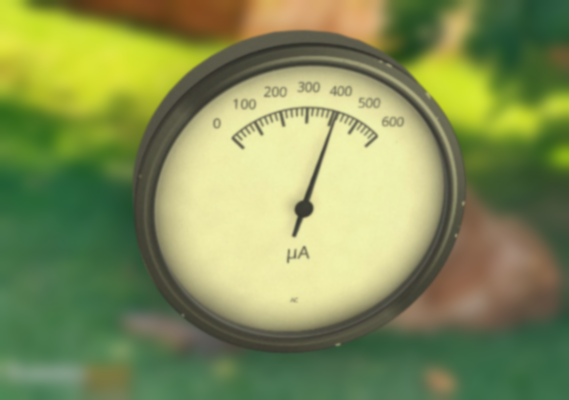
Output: 400 µA
